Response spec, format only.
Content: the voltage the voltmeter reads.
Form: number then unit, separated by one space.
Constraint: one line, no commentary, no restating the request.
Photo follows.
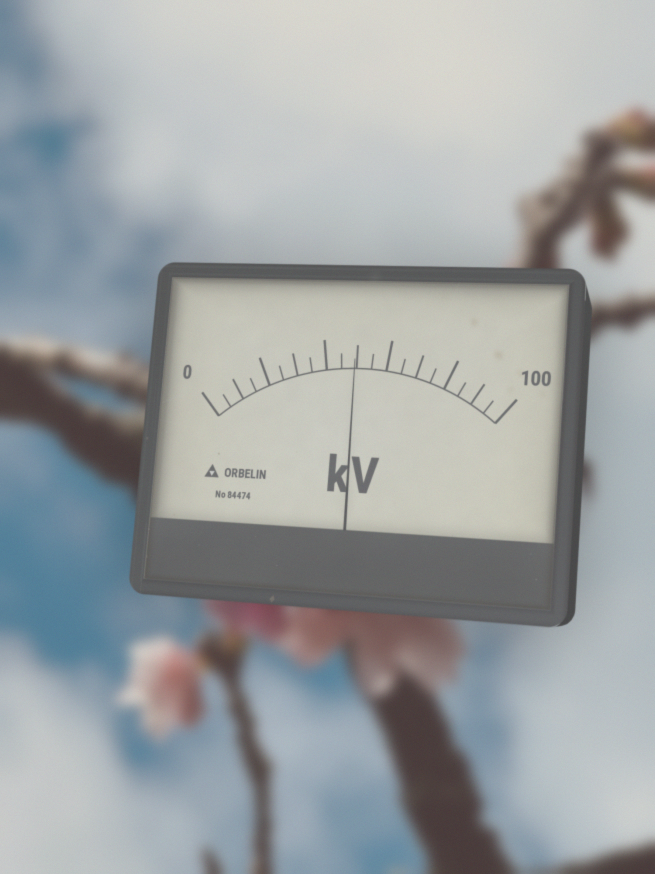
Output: 50 kV
